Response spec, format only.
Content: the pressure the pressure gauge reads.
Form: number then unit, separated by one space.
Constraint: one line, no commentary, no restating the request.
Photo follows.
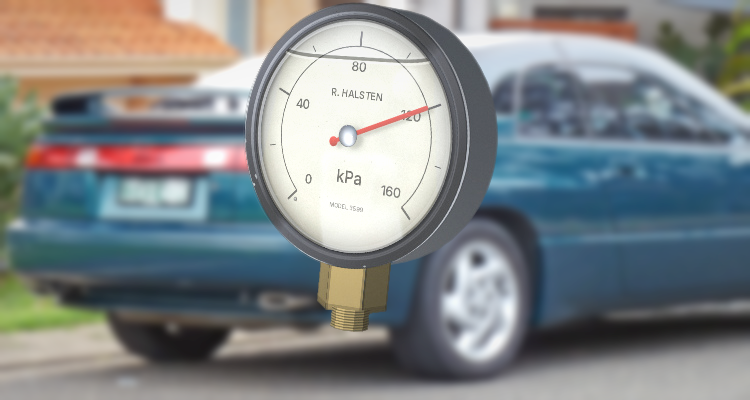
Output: 120 kPa
